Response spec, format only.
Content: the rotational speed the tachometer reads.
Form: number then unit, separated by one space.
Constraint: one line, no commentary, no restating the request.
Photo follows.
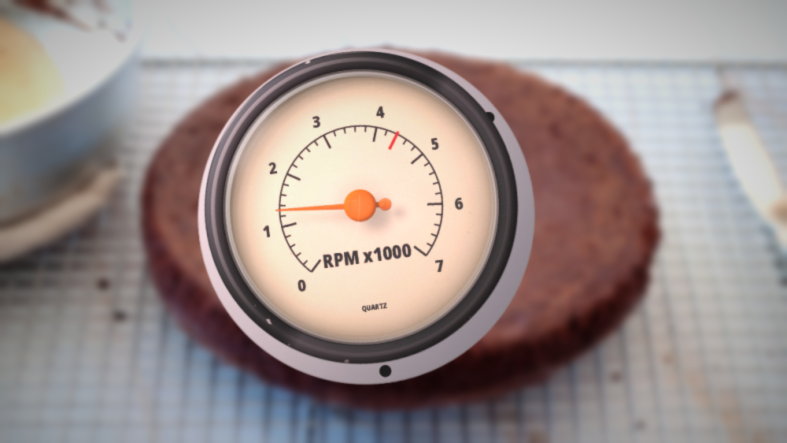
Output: 1300 rpm
